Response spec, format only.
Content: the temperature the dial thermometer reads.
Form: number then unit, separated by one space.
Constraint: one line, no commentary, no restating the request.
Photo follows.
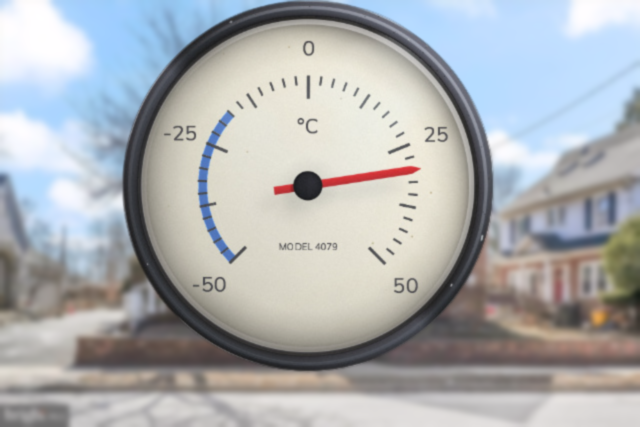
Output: 30 °C
